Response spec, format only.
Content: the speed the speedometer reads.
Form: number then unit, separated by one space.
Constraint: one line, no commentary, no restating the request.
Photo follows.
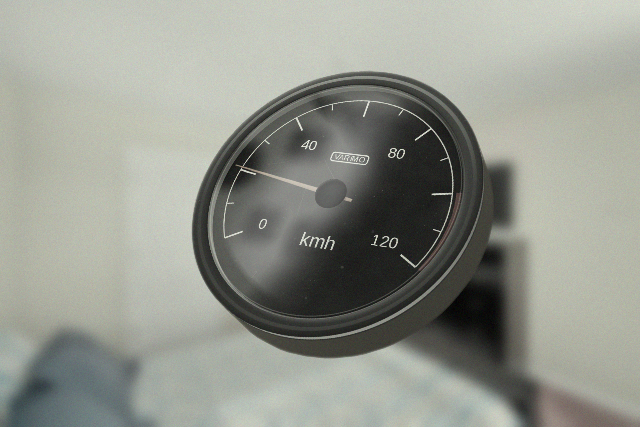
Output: 20 km/h
